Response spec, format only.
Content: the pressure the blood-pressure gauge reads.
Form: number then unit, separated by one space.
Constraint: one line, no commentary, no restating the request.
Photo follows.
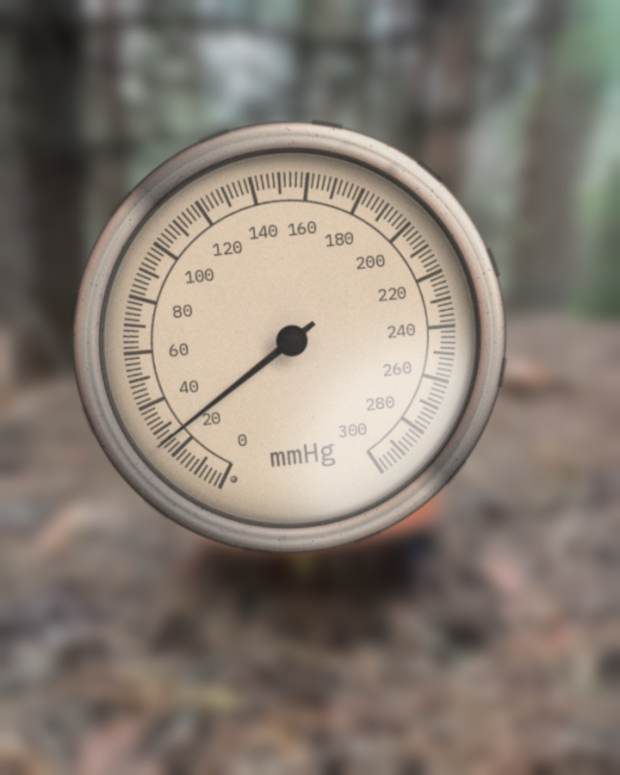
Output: 26 mmHg
